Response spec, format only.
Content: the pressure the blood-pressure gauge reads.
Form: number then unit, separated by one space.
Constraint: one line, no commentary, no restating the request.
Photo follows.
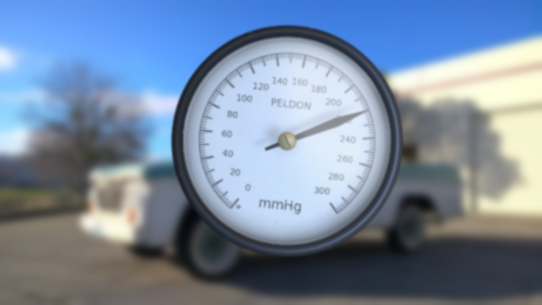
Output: 220 mmHg
